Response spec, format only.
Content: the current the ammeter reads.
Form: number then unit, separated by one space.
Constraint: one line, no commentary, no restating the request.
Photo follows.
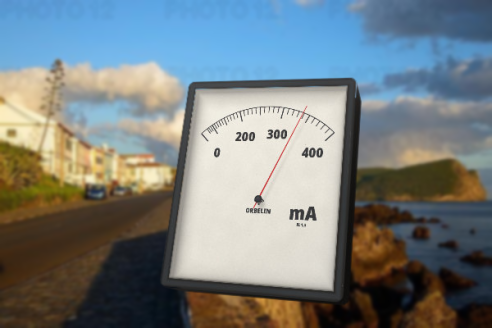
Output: 340 mA
